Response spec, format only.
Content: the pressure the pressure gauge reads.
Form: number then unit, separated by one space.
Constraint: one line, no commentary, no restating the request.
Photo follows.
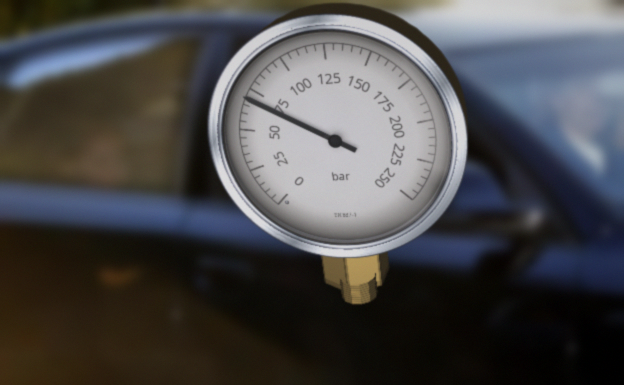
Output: 70 bar
